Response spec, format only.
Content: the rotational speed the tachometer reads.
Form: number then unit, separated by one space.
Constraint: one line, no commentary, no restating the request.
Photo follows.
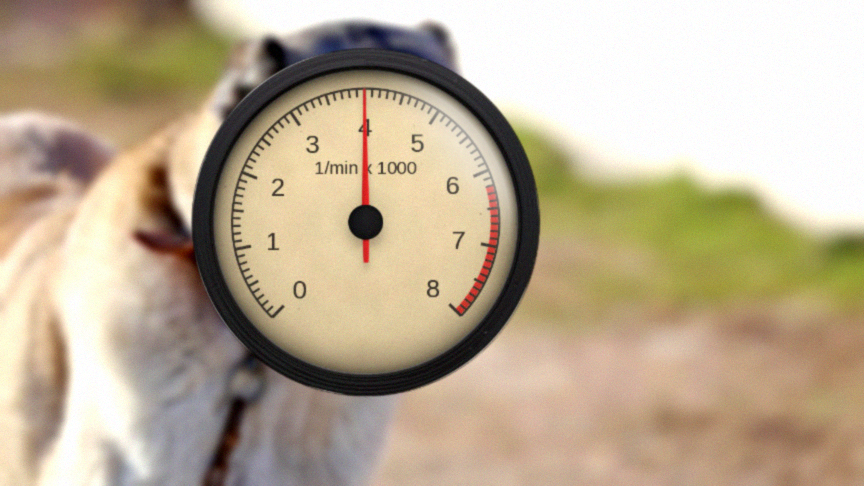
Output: 4000 rpm
